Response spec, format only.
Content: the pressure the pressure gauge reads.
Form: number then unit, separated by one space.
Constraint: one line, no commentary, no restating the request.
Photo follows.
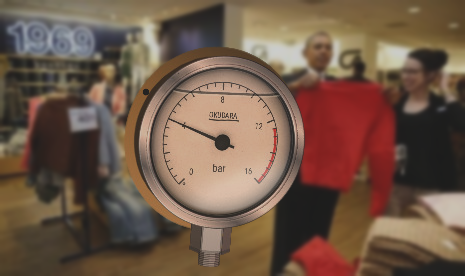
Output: 4 bar
